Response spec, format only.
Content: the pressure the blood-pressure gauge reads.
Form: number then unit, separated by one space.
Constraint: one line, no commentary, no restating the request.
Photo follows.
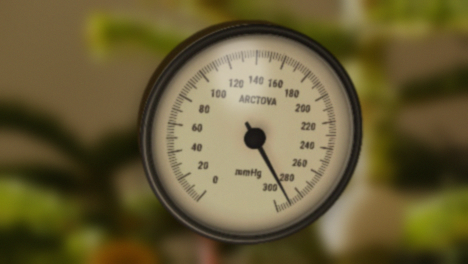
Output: 290 mmHg
